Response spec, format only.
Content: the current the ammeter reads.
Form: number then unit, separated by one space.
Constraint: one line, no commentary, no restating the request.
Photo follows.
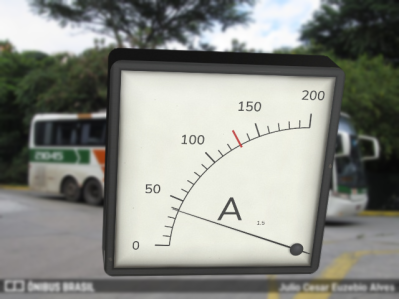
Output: 40 A
